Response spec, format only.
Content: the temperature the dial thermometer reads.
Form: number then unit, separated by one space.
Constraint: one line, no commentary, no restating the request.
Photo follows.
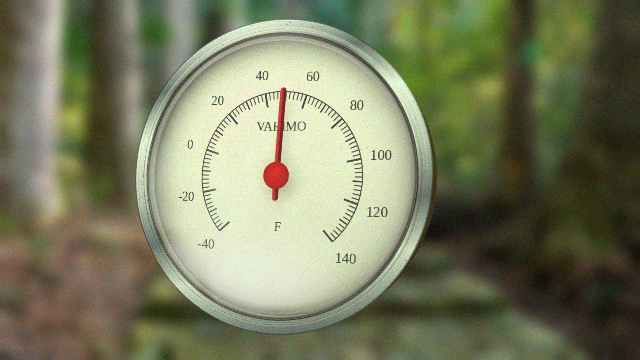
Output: 50 °F
